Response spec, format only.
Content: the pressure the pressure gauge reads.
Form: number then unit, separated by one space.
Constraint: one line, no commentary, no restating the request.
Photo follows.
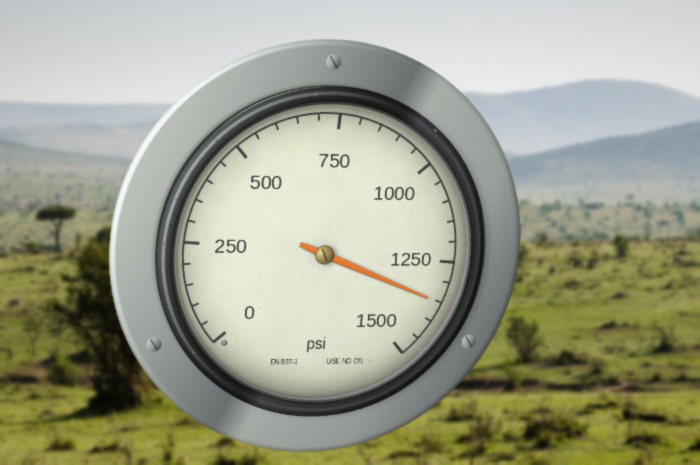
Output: 1350 psi
